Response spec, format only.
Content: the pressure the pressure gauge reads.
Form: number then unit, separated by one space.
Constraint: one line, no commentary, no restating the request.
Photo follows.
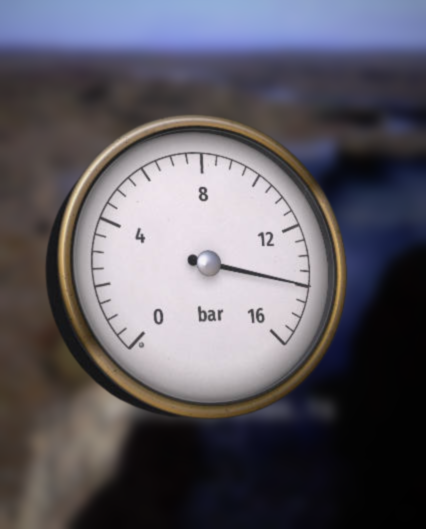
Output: 14 bar
